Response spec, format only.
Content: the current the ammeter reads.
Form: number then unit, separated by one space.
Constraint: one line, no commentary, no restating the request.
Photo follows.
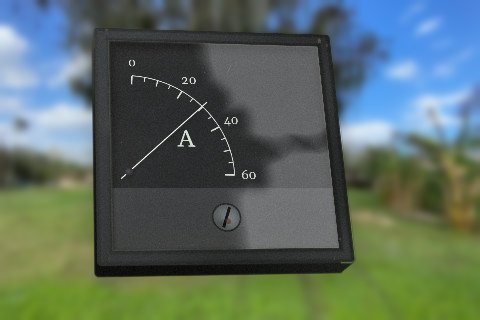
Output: 30 A
